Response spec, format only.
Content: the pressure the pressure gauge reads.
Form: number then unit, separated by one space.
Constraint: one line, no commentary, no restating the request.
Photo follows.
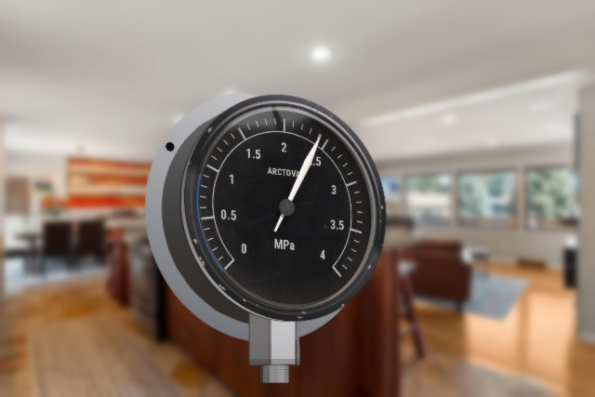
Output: 2.4 MPa
